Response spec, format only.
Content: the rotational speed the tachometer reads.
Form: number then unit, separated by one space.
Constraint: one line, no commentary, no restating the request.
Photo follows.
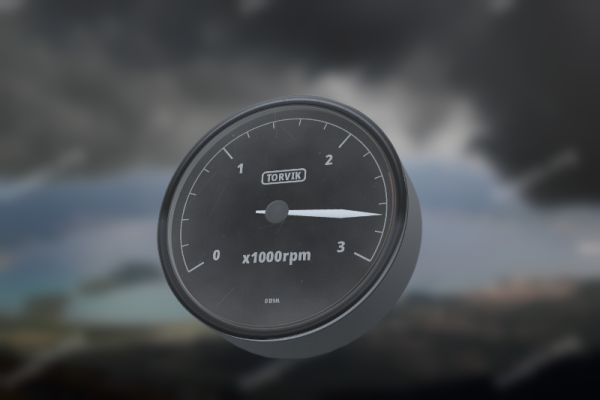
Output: 2700 rpm
